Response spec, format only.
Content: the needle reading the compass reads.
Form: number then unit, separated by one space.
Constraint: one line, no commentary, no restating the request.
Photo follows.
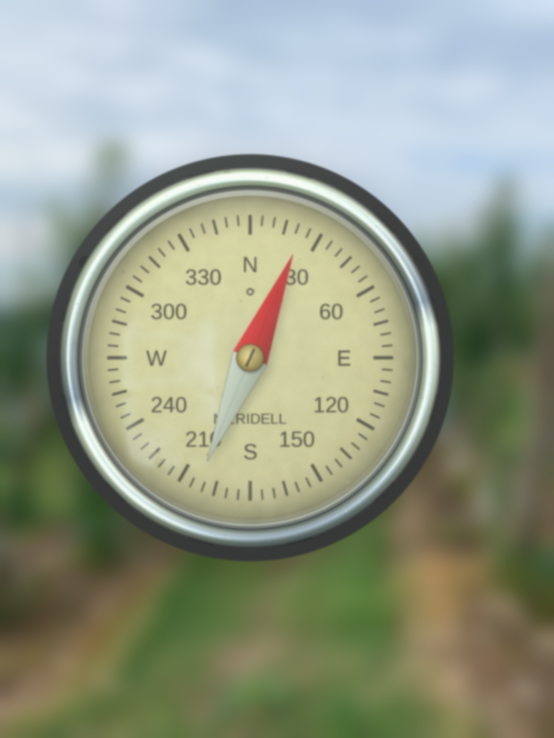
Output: 22.5 °
